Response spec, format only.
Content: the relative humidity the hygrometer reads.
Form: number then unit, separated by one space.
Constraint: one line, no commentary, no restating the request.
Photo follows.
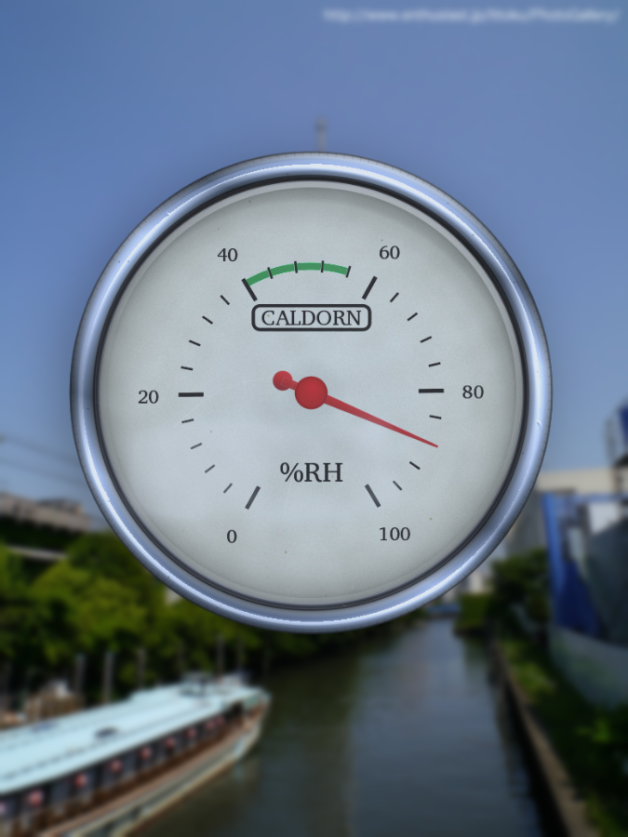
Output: 88 %
